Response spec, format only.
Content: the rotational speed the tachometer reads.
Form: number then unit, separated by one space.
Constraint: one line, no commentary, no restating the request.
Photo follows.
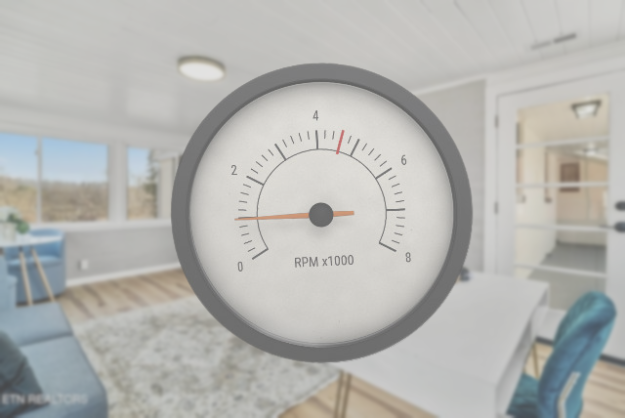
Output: 1000 rpm
